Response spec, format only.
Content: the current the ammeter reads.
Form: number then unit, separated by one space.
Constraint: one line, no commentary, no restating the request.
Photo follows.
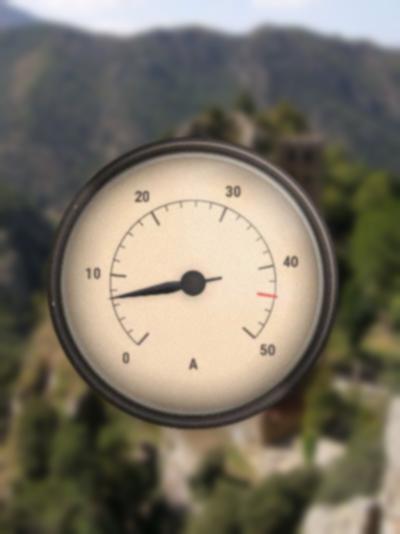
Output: 7 A
